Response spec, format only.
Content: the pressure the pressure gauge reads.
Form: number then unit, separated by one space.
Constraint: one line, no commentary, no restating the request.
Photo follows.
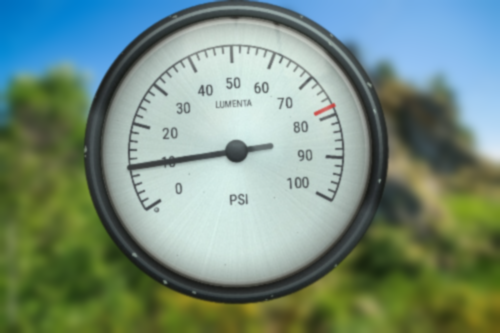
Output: 10 psi
